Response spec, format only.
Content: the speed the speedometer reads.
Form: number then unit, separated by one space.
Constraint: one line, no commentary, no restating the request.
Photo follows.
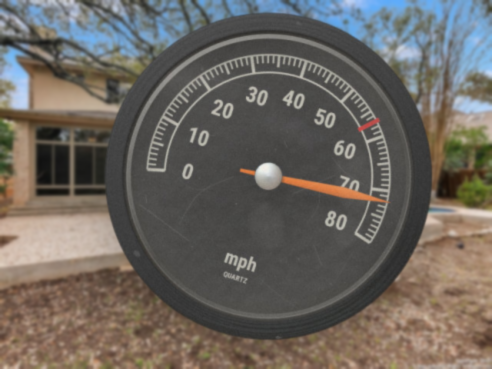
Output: 72 mph
